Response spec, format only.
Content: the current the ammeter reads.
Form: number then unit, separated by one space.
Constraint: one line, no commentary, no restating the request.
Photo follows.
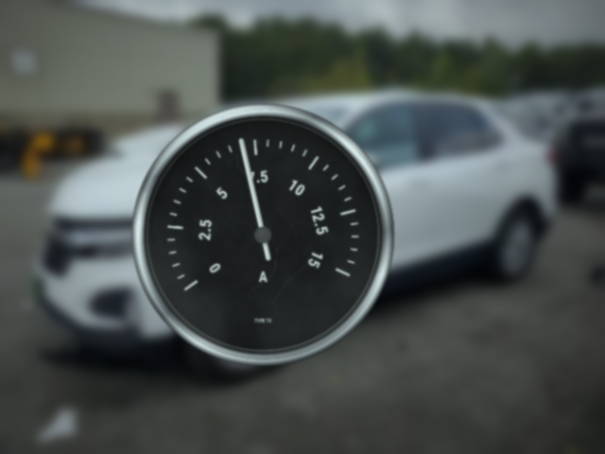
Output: 7 A
